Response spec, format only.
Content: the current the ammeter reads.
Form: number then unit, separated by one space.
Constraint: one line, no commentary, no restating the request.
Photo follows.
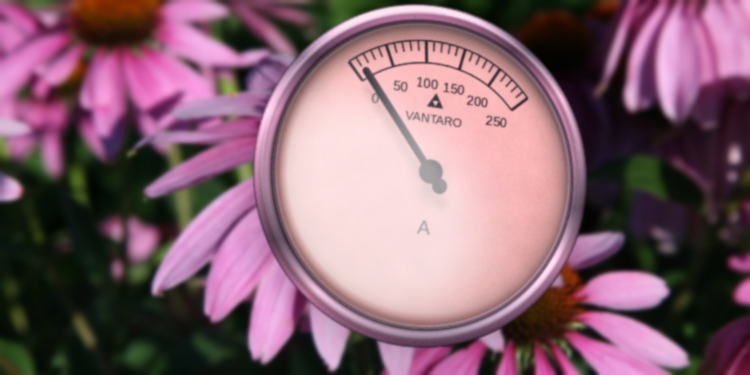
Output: 10 A
